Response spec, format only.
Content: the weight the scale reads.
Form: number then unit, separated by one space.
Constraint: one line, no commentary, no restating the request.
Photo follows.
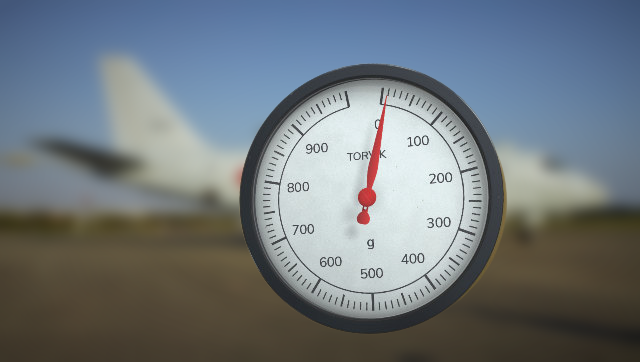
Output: 10 g
